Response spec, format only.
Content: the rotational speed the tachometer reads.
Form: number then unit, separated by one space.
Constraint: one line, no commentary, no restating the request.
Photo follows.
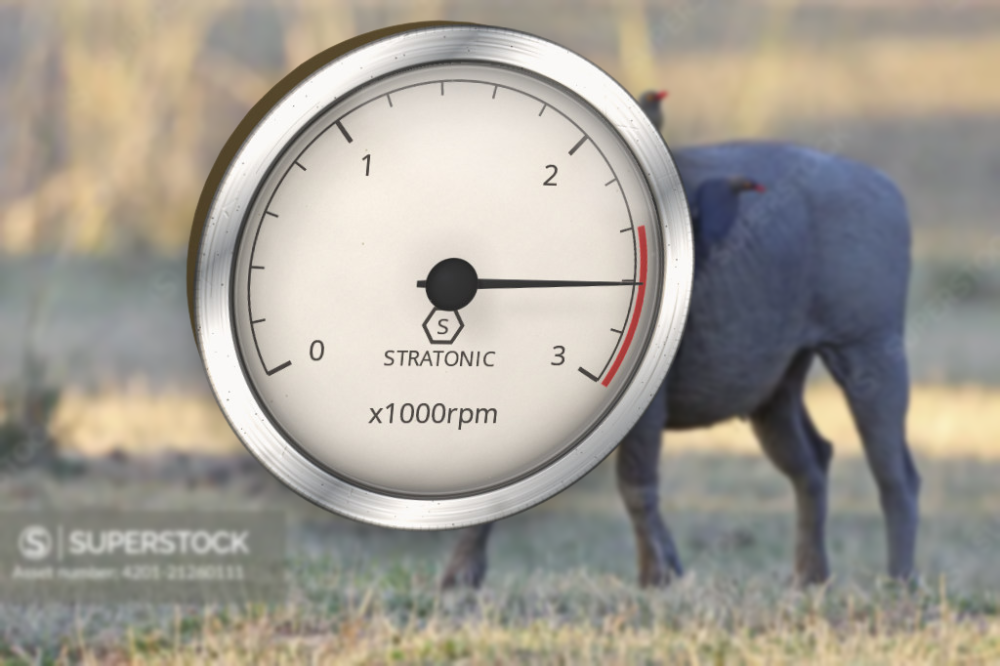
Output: 2600 rpm
